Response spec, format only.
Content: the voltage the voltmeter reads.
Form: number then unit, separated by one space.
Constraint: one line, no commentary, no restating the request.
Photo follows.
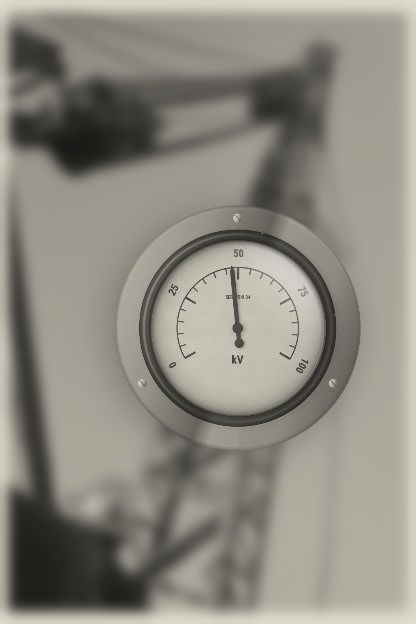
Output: 47.5 kV
